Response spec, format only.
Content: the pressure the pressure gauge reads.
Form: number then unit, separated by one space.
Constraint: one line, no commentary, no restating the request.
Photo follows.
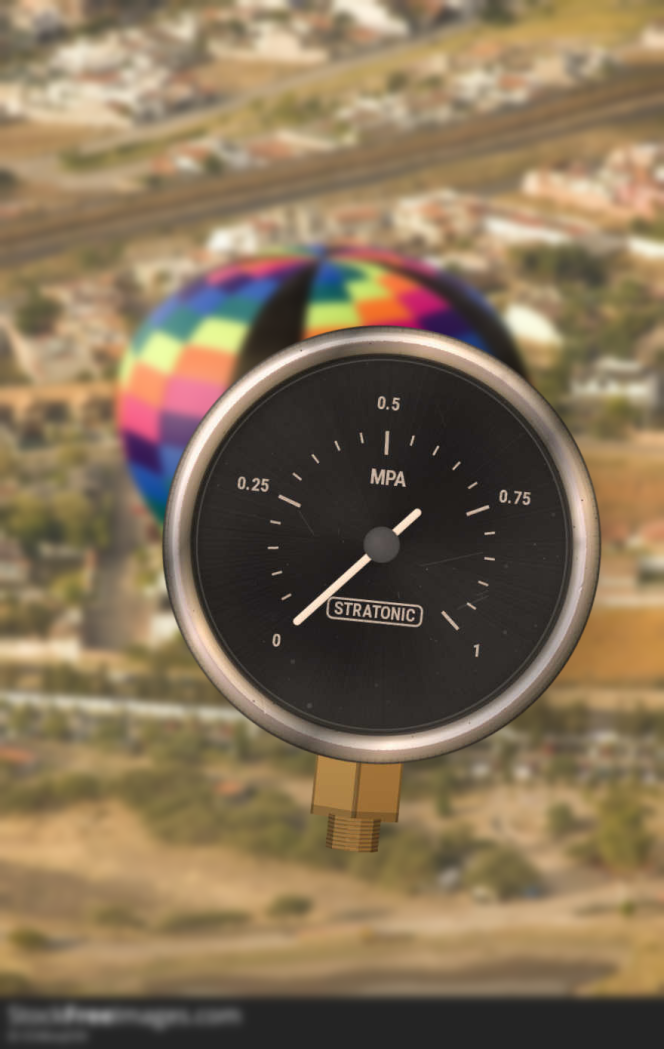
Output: 0 MPa
